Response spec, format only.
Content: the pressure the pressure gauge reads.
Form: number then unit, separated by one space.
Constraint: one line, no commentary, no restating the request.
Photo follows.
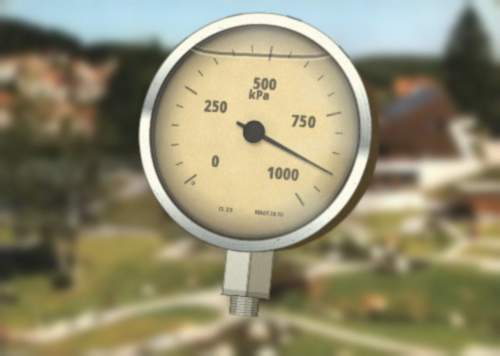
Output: 900 kPa
